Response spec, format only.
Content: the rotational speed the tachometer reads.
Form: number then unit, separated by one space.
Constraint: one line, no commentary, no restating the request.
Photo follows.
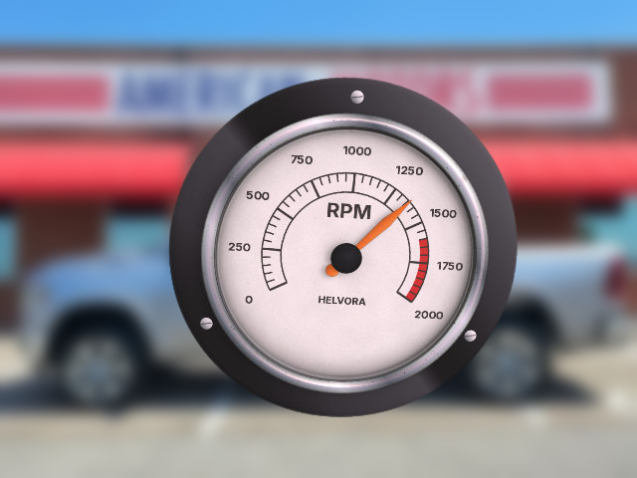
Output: 1350 rpm
